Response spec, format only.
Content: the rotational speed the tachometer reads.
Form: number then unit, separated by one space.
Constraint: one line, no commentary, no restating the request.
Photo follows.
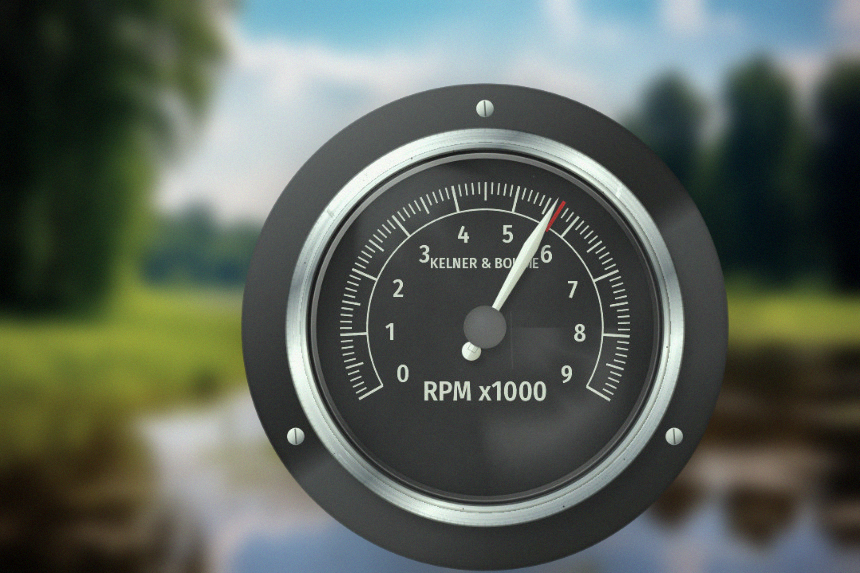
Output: 5600 rpm
